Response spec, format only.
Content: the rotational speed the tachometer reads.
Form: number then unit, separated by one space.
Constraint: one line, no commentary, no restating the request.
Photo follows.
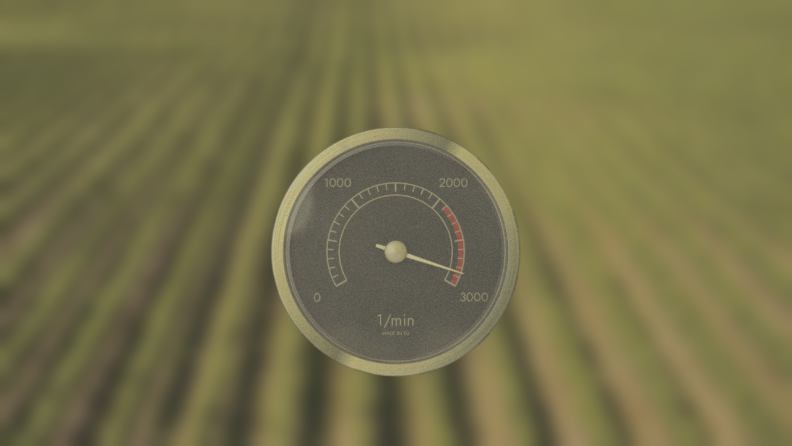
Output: 2850 rpm
